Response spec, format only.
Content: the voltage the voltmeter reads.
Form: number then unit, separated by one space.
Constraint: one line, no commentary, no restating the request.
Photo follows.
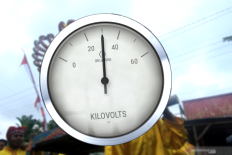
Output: 30 kV
